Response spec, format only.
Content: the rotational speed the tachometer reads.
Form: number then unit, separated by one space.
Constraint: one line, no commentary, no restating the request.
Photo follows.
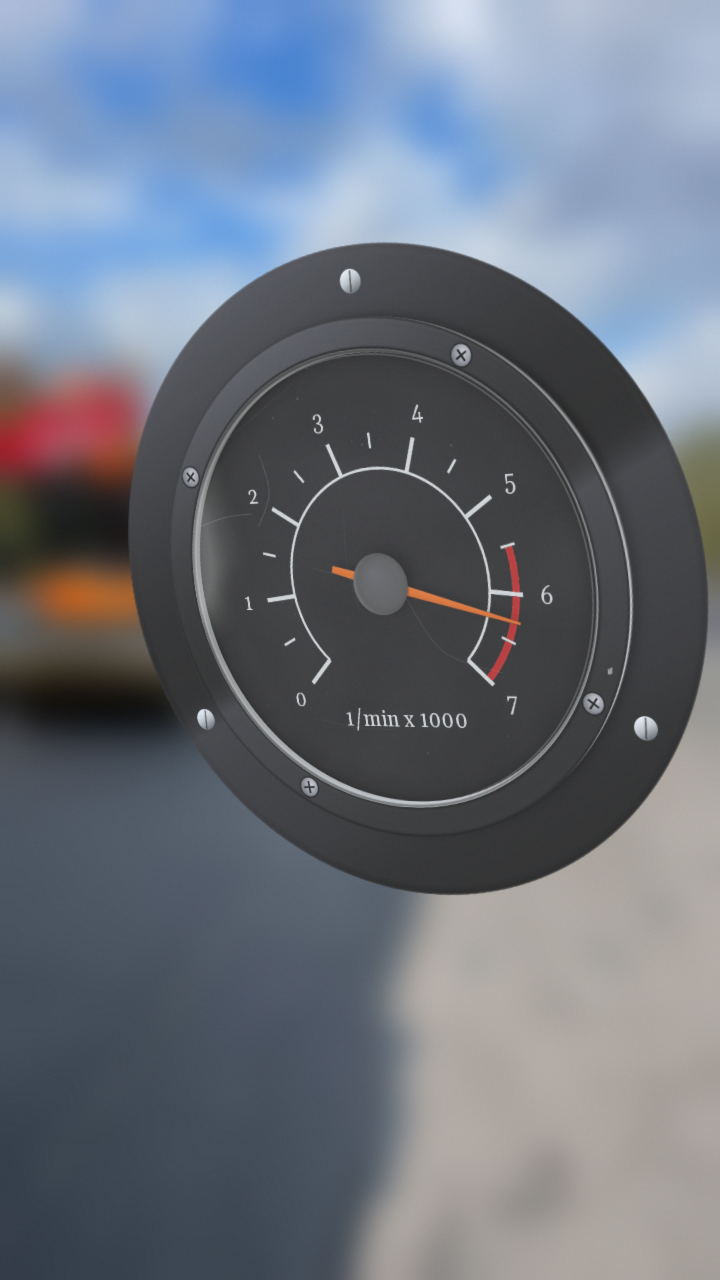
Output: 6250 rpm
